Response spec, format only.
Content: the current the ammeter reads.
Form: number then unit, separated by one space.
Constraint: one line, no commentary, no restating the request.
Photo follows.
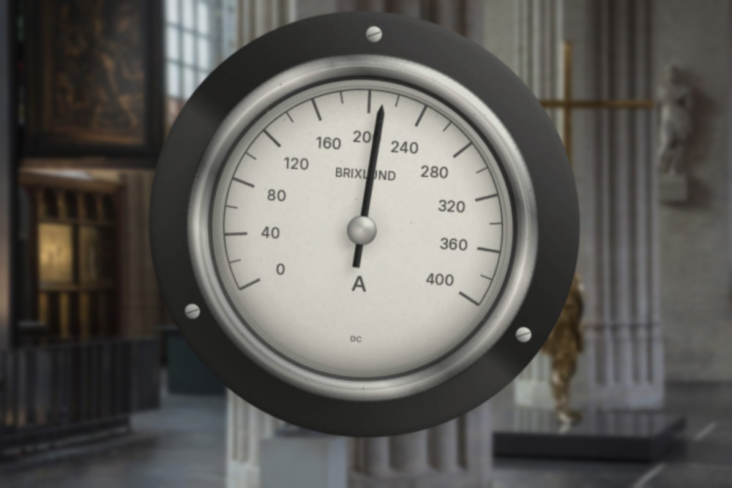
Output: 210 A
